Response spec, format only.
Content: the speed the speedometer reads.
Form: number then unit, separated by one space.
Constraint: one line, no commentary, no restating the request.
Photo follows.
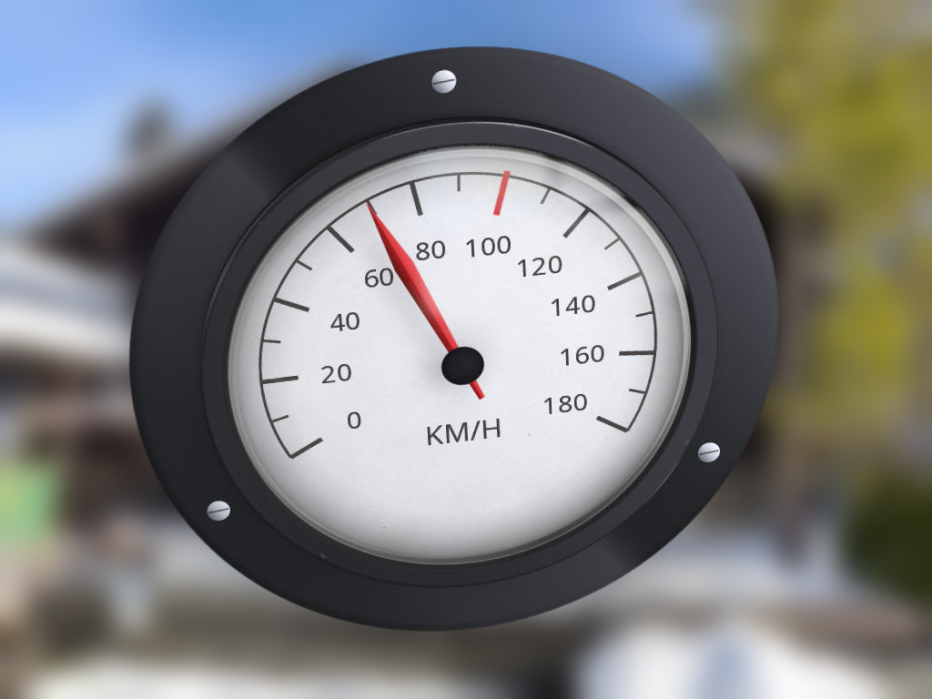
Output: 70 km/h
